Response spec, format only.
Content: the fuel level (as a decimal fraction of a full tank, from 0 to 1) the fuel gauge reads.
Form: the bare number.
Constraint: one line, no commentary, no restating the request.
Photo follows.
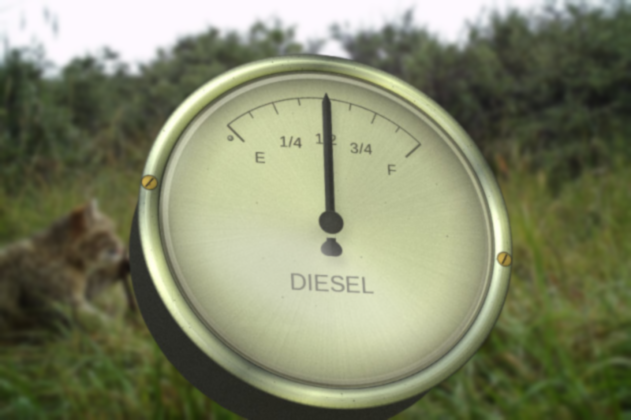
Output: 0.5
